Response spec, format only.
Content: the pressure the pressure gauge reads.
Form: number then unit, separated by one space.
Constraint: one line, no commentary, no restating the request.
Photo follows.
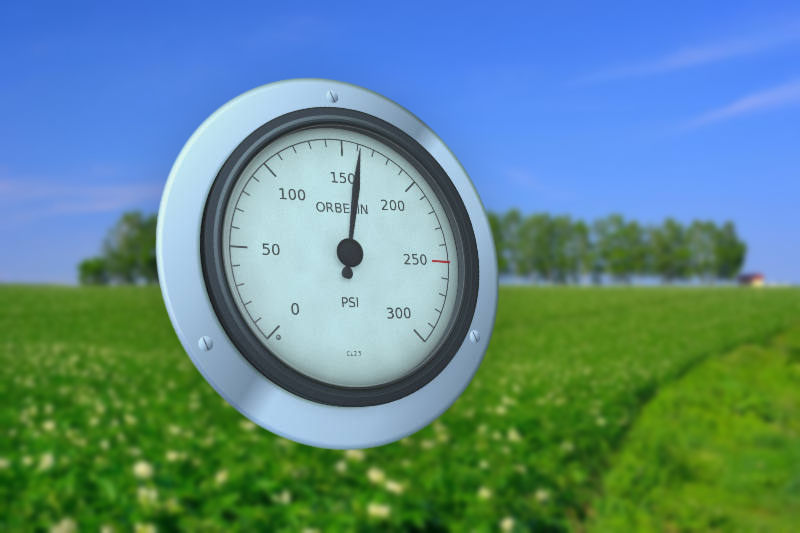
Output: 160 psi
